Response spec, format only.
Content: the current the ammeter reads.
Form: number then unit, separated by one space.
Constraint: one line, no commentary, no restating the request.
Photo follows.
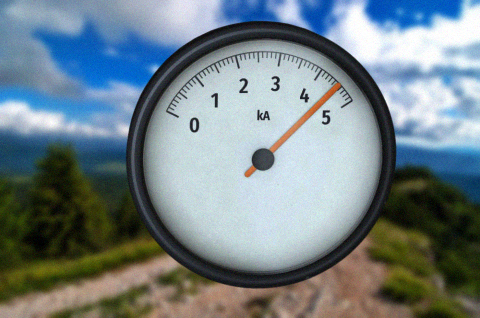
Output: 4.5 kA
